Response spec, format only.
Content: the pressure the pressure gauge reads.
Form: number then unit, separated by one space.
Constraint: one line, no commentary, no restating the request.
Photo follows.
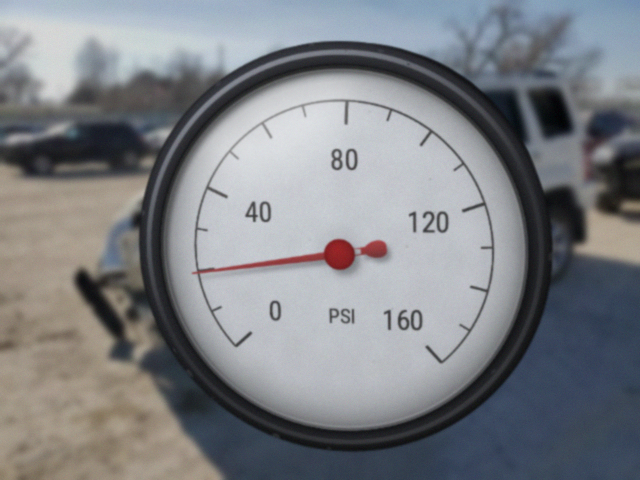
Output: 20 psi
